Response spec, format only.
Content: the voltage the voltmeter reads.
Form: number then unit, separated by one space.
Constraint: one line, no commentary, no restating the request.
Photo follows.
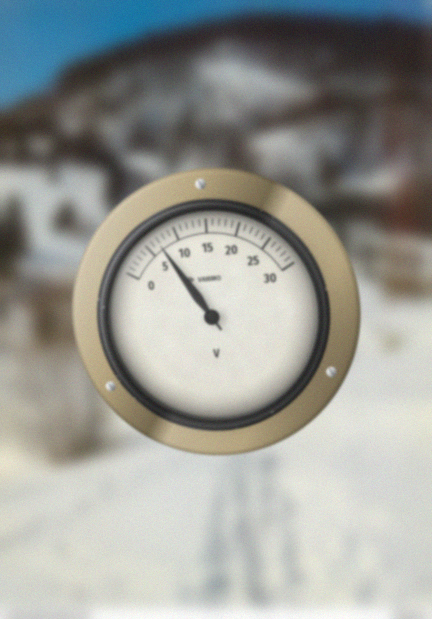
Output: 7 V
